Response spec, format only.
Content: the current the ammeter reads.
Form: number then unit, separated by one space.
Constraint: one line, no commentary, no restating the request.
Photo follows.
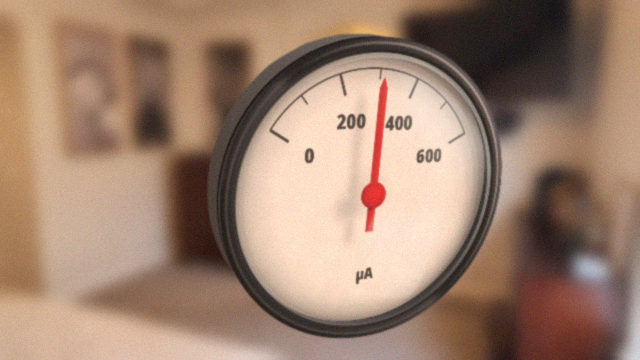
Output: 300 µA
